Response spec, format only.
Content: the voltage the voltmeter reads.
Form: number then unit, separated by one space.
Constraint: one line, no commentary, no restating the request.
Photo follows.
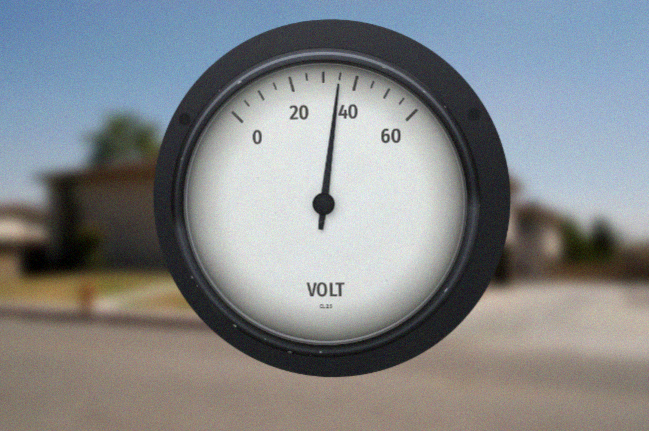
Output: 35 V
